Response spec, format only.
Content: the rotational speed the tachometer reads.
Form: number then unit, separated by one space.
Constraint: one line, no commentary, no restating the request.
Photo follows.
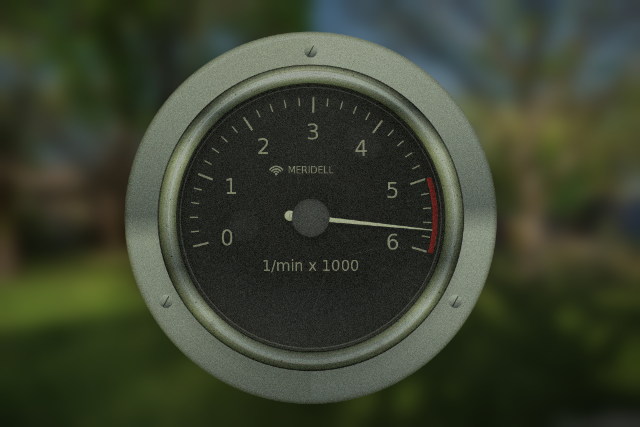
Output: 5700 rpm
